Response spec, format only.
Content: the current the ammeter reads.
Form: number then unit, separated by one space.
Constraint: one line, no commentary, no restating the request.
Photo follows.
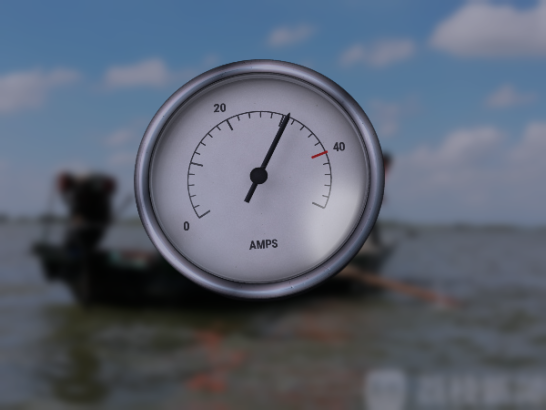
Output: 31 A
